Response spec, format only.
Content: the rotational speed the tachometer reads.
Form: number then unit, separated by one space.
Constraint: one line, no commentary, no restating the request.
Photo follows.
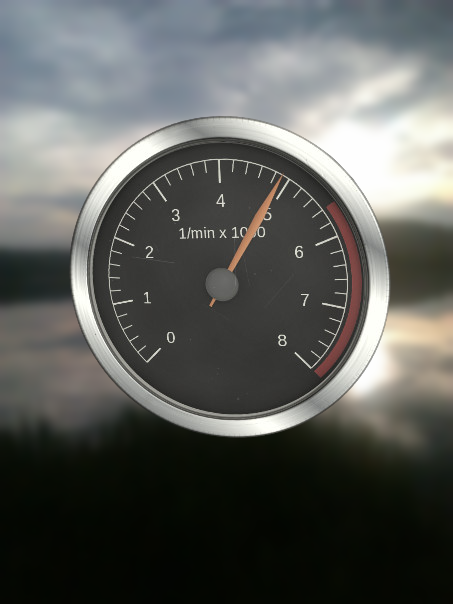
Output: 4900 rpm
